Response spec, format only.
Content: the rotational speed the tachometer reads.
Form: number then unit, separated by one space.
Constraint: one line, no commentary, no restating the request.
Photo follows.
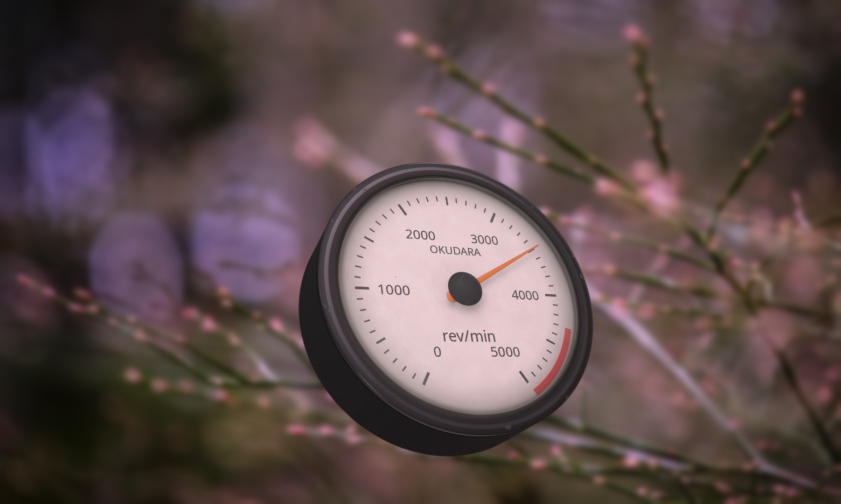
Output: 3500 rpm
